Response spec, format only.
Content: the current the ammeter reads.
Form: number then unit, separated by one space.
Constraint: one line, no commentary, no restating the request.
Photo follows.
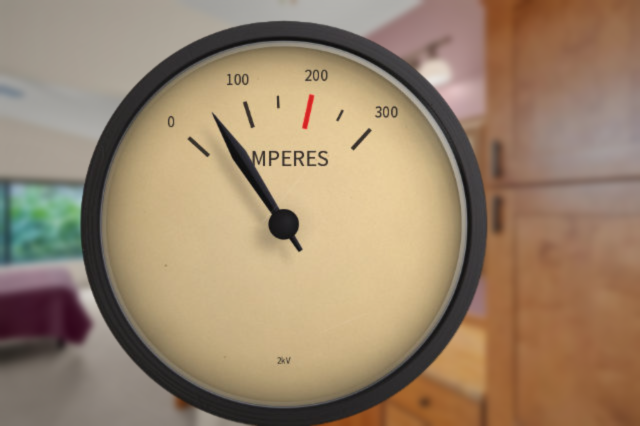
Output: 50 A
